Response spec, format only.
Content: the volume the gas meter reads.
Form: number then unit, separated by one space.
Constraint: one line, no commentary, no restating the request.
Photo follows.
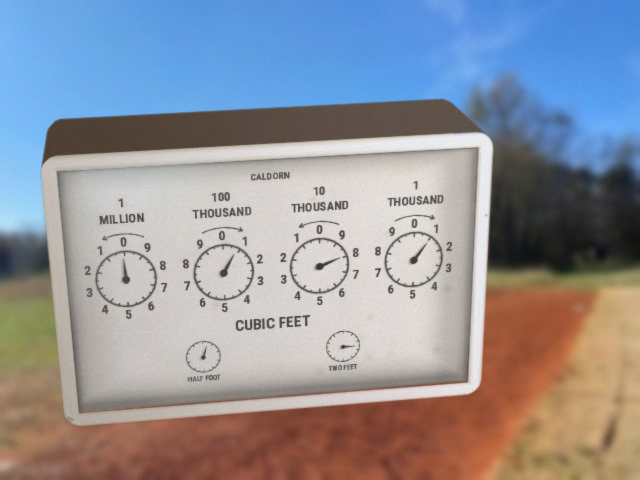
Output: 8100 ft³
